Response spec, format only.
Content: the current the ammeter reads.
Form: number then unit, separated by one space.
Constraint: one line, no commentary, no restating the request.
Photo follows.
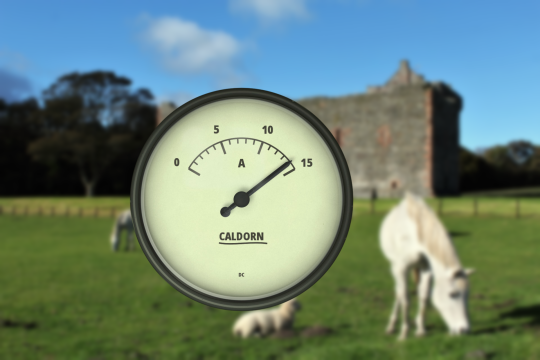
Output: 14 A
